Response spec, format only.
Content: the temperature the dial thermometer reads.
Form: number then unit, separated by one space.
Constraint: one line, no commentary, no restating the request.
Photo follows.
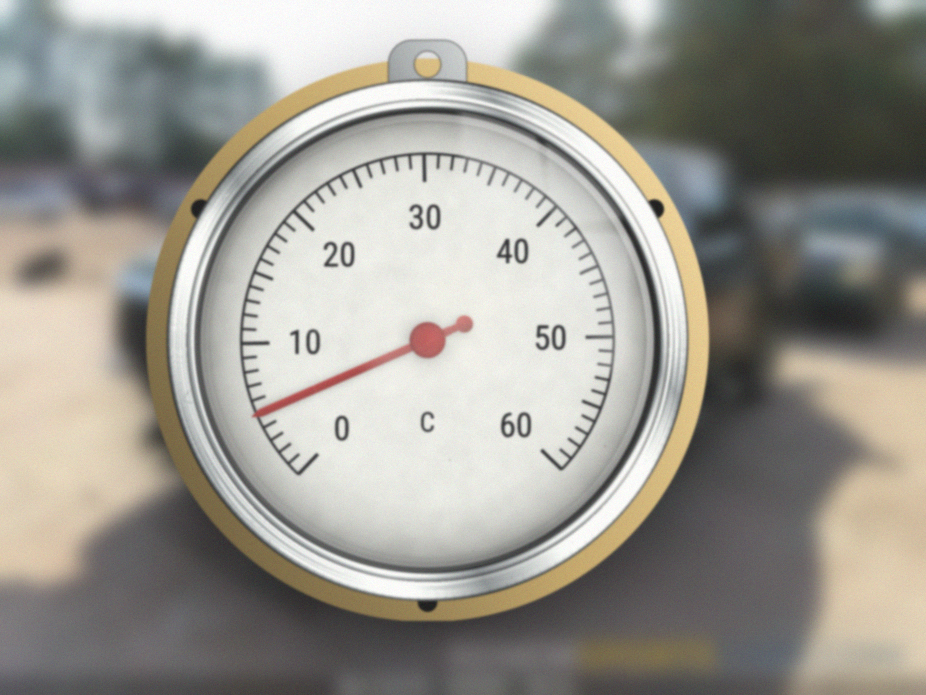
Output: 5 °C
